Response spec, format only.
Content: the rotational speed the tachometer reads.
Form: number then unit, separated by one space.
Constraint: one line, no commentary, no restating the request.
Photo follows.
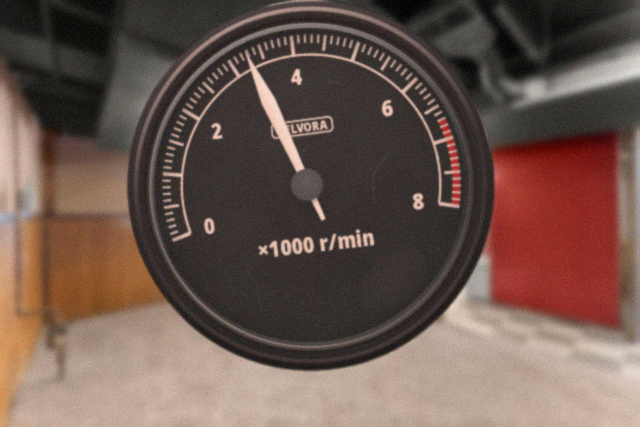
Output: 3300 rpm
